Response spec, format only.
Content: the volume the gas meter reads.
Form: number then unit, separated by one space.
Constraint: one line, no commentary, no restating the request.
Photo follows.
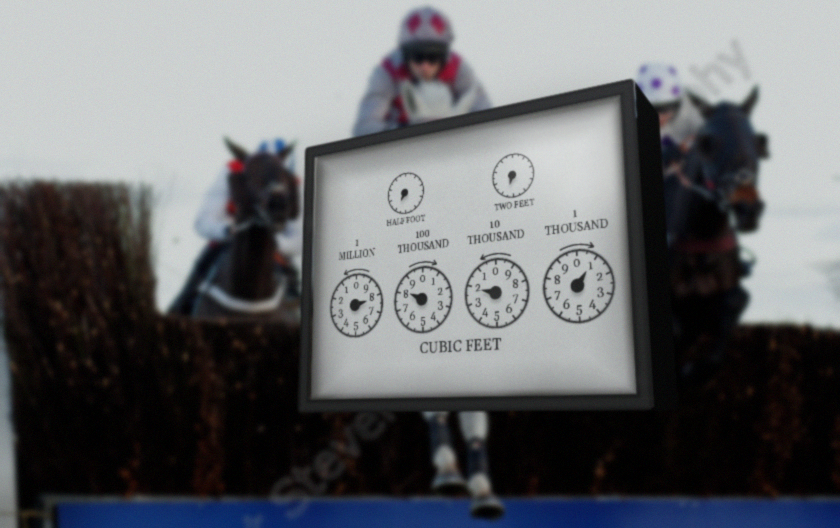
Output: 782100 ft³
